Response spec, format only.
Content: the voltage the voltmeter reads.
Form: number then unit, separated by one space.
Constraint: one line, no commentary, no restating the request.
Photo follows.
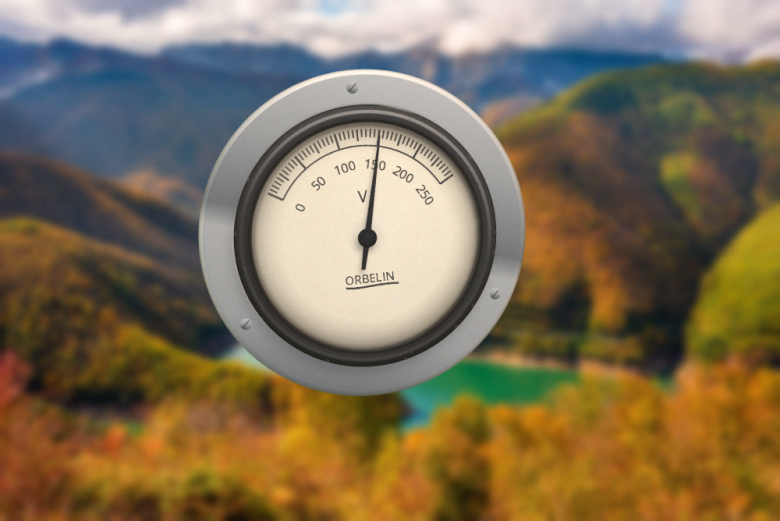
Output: 150 V
